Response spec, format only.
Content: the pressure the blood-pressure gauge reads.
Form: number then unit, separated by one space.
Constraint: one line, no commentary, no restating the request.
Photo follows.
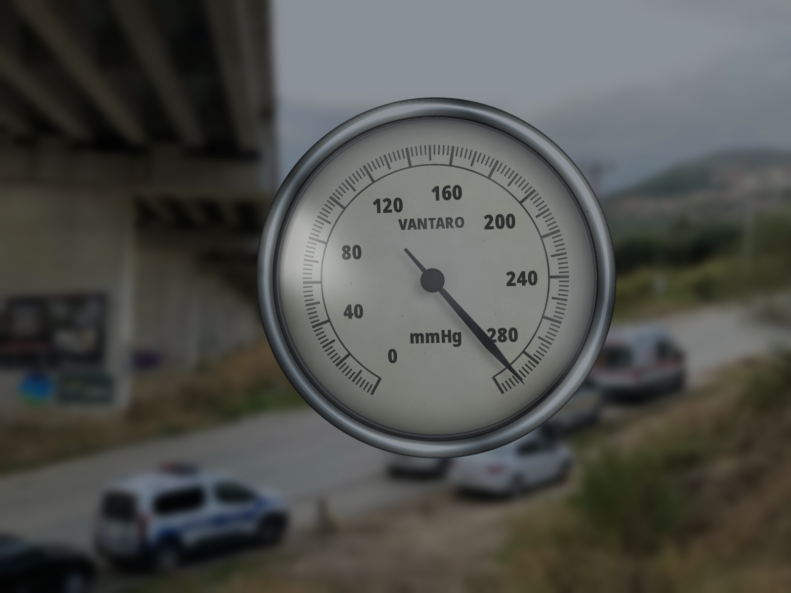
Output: 290 mmHg
